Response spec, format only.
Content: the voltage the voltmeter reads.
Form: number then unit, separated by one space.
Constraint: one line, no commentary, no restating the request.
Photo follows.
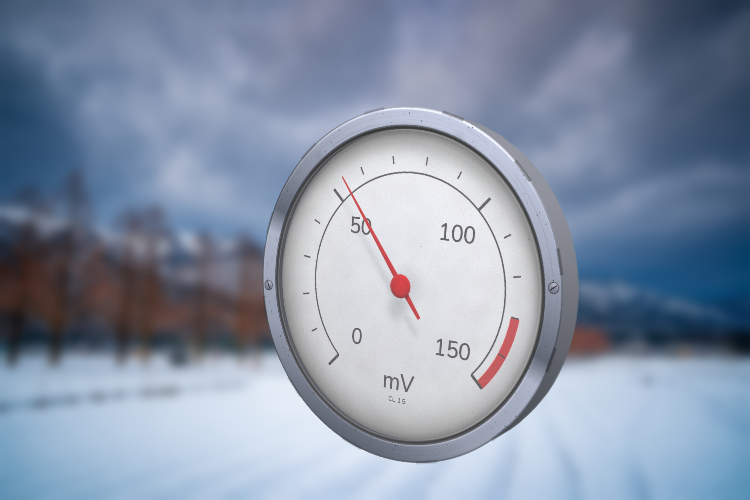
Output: 55 mV
